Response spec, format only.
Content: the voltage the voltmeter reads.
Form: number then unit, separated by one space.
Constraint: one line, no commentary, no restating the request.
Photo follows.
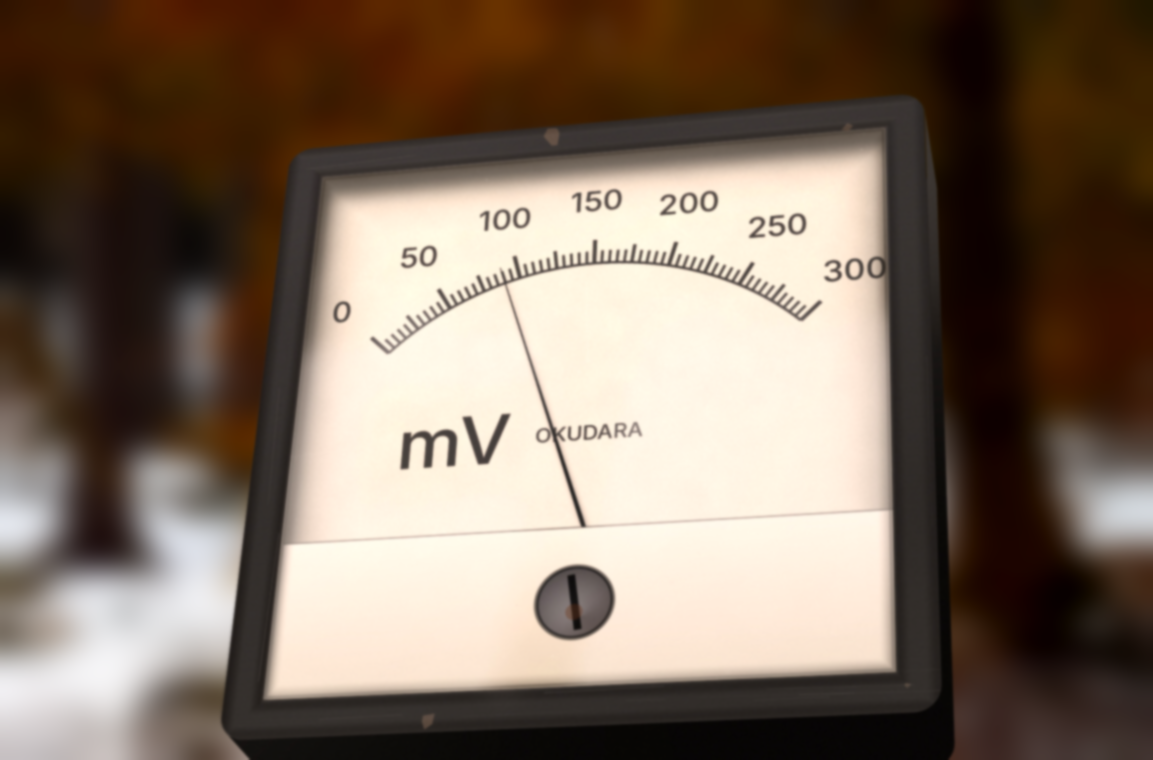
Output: 90 mV
